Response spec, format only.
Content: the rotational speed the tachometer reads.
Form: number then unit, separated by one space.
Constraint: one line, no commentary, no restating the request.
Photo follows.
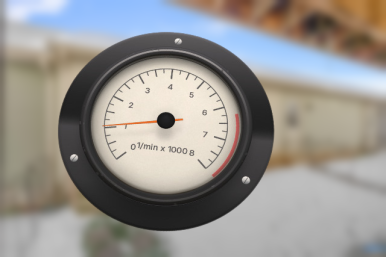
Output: 1000 rpm
